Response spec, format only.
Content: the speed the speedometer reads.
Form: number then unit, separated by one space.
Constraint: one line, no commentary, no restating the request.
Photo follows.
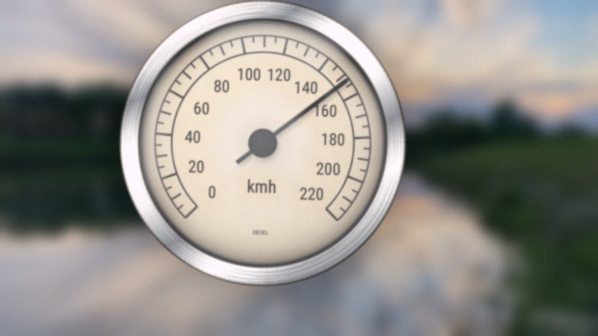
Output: 152.5 km/h
